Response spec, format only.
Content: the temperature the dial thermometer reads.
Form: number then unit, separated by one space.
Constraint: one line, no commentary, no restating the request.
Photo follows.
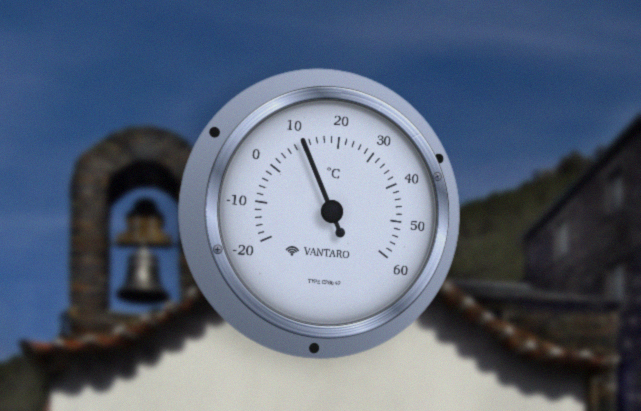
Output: 10 °C
